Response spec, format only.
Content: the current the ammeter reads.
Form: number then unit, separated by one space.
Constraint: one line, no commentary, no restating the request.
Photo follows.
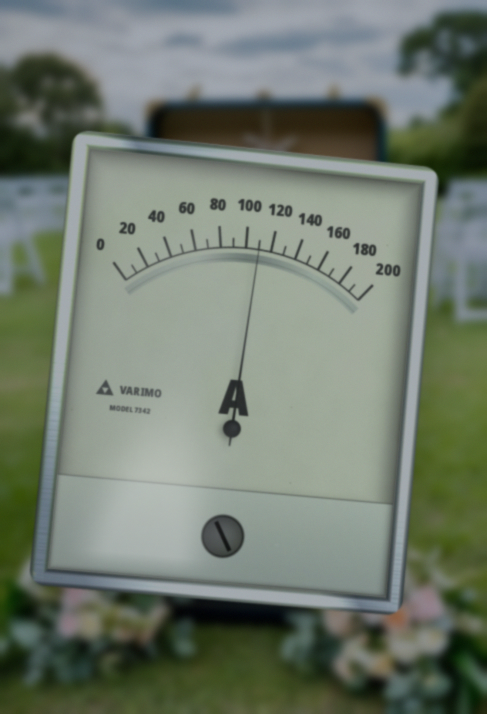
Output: 110 A
